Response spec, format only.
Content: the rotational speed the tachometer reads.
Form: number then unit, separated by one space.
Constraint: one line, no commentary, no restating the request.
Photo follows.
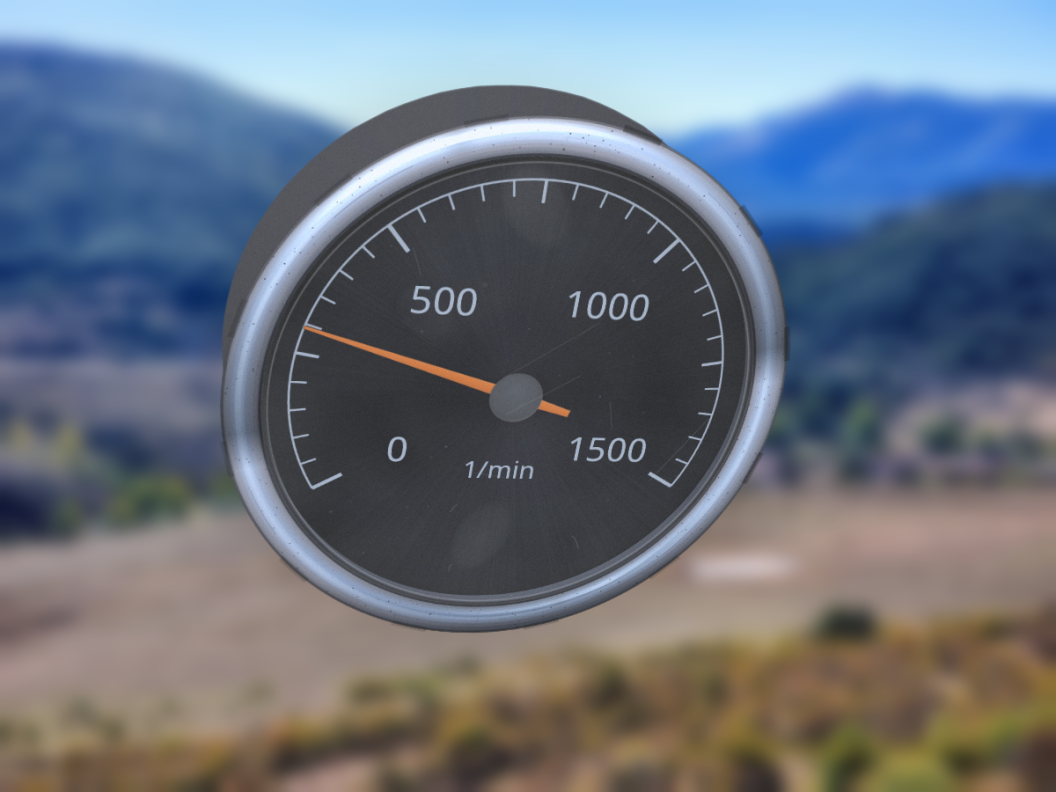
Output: 300 rpm
